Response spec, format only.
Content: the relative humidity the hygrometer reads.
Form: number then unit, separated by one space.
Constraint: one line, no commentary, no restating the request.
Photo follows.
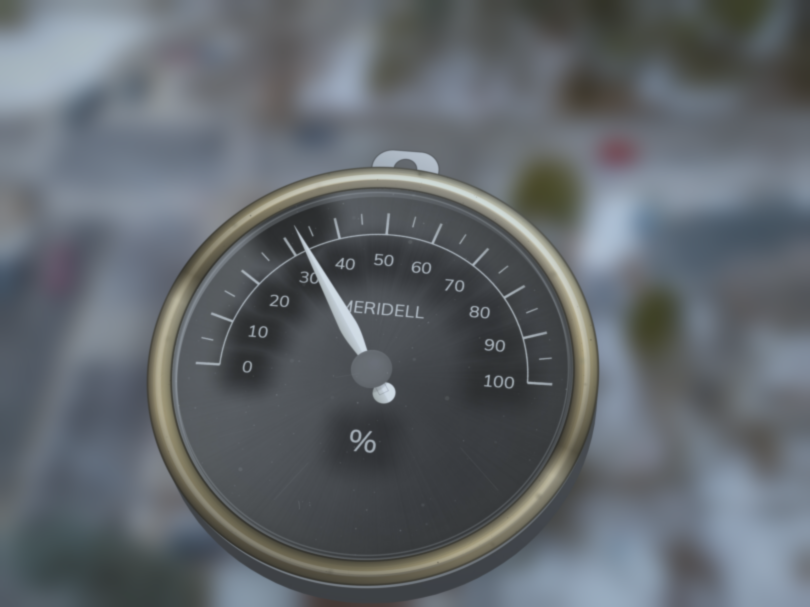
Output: 32.5 %
